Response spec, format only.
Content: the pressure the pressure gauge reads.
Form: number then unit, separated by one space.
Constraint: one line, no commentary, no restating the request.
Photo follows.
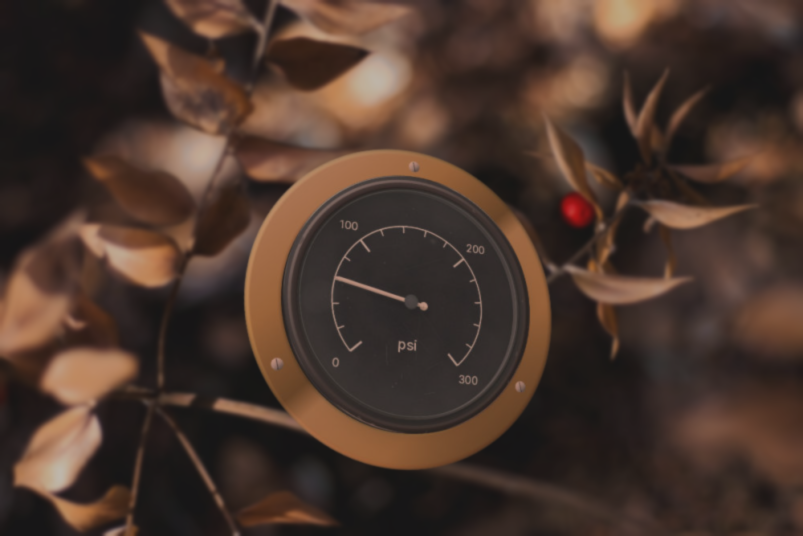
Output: 60 psi
